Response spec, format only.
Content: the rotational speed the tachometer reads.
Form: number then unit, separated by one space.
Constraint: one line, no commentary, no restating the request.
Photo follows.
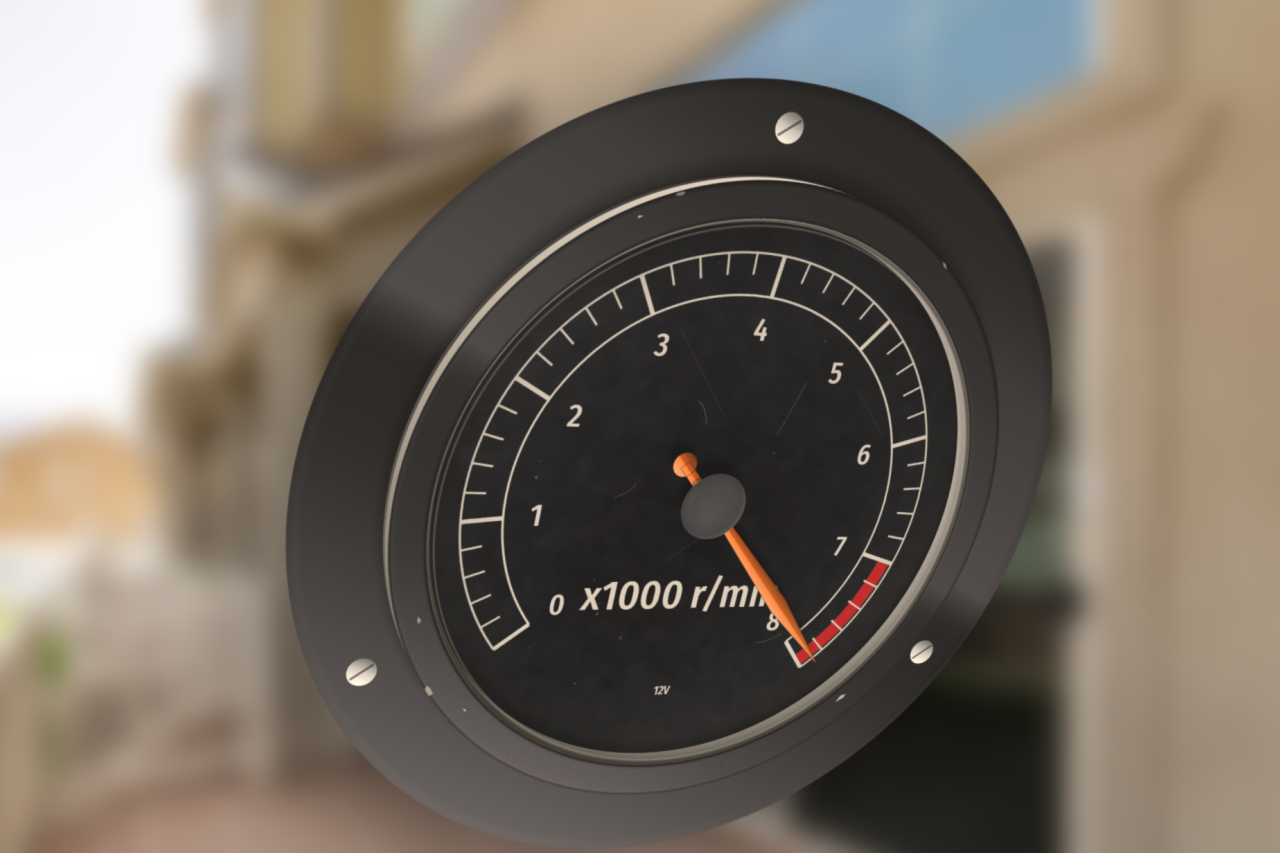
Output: 7900 rpm
